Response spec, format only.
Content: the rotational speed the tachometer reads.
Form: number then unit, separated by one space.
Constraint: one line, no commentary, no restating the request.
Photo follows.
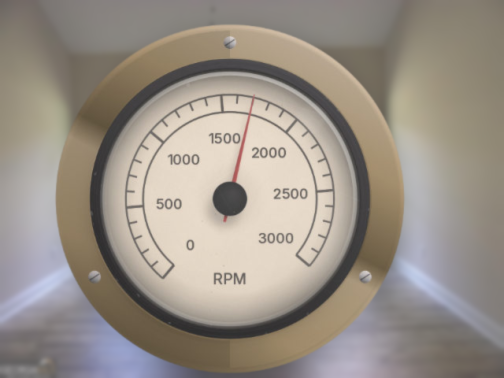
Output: 1700 rpm
